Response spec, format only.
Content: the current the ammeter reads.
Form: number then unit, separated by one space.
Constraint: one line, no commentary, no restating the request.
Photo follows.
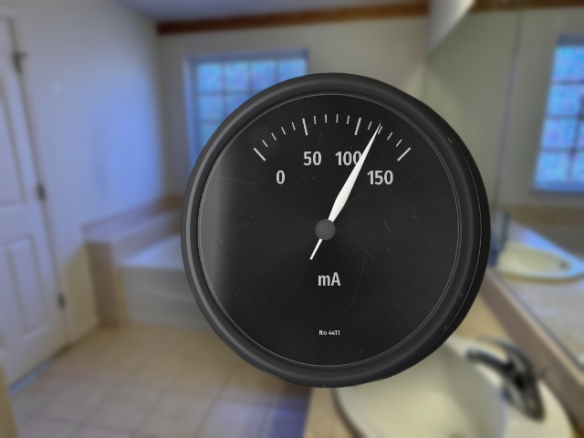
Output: 120 mA
